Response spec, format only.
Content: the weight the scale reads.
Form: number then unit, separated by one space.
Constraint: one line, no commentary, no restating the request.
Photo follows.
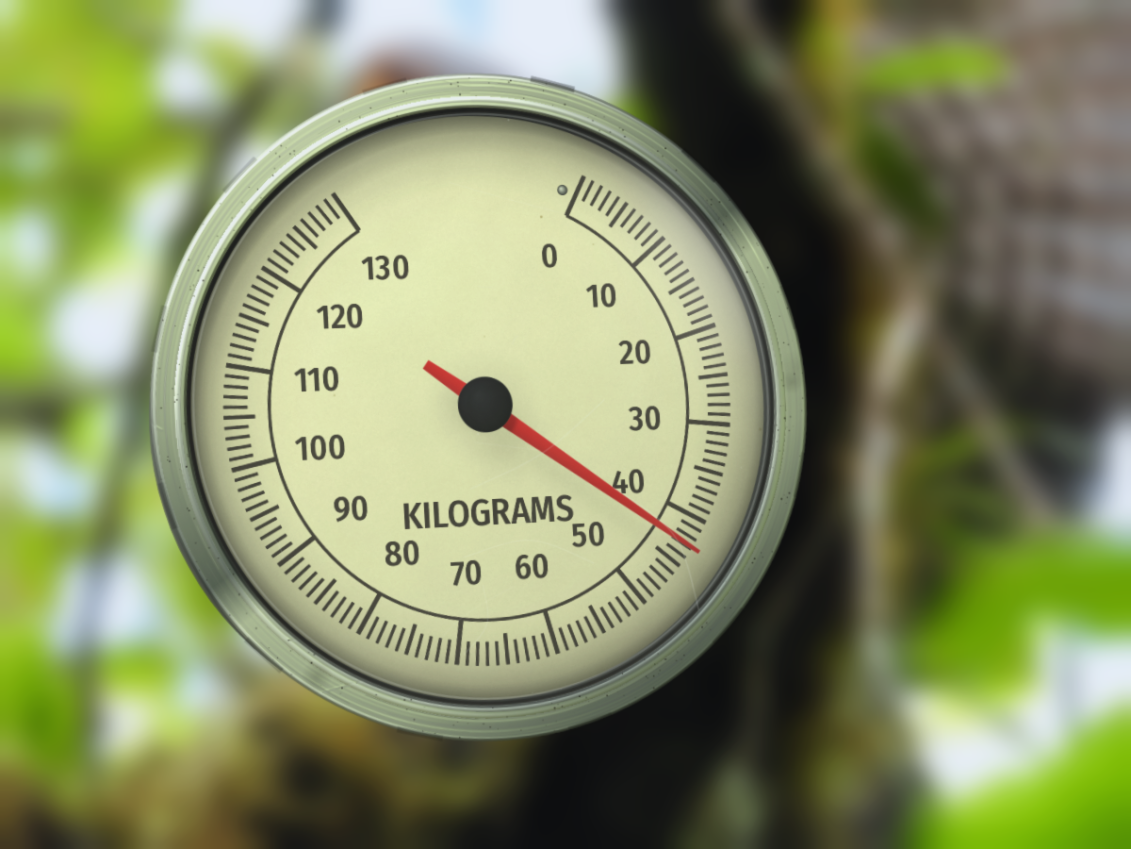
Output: 43 kg
